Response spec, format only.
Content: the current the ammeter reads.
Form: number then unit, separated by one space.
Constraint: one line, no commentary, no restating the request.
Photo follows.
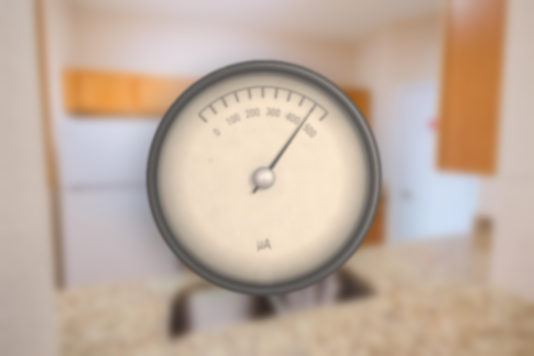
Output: 450 µA
